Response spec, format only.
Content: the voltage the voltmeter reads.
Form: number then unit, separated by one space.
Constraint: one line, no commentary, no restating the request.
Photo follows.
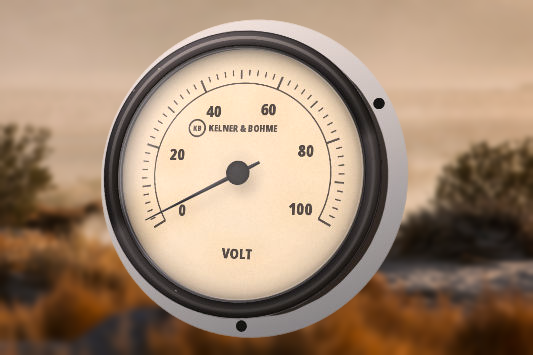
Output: 2 V
